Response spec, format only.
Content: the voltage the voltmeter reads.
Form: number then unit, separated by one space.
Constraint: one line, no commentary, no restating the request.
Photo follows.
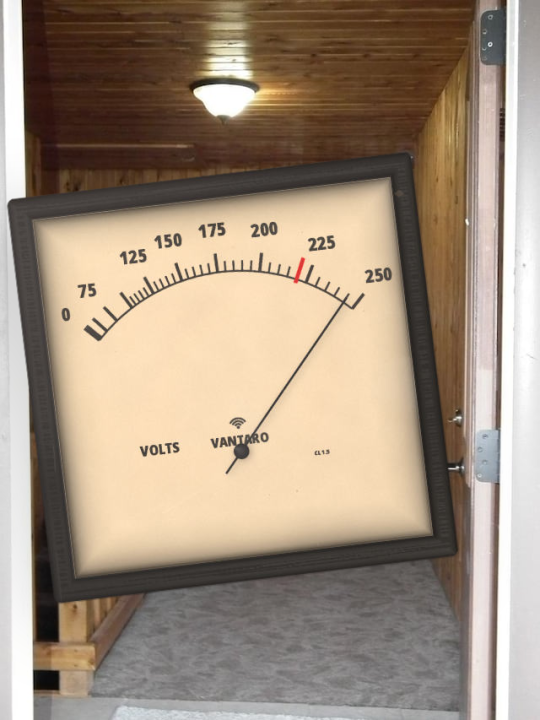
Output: 245 V
